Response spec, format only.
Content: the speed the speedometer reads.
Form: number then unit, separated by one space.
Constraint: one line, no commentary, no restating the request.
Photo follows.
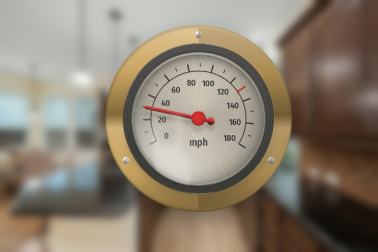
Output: 30 mph
